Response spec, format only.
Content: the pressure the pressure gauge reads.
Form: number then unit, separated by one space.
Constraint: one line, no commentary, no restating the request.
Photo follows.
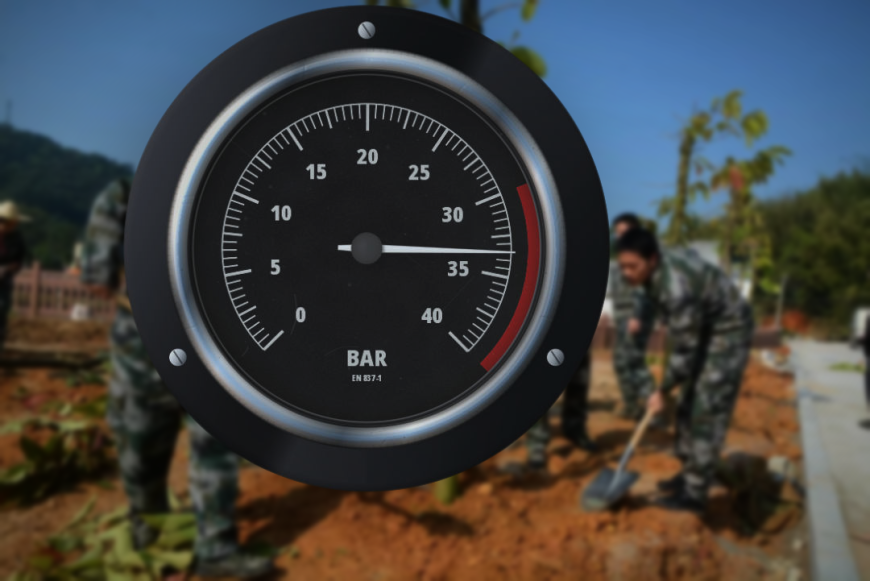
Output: 33.5 bar
